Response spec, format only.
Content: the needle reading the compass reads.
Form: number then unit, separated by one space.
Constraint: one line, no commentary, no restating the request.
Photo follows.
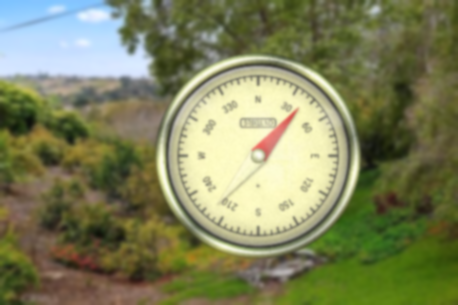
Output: 40 °
